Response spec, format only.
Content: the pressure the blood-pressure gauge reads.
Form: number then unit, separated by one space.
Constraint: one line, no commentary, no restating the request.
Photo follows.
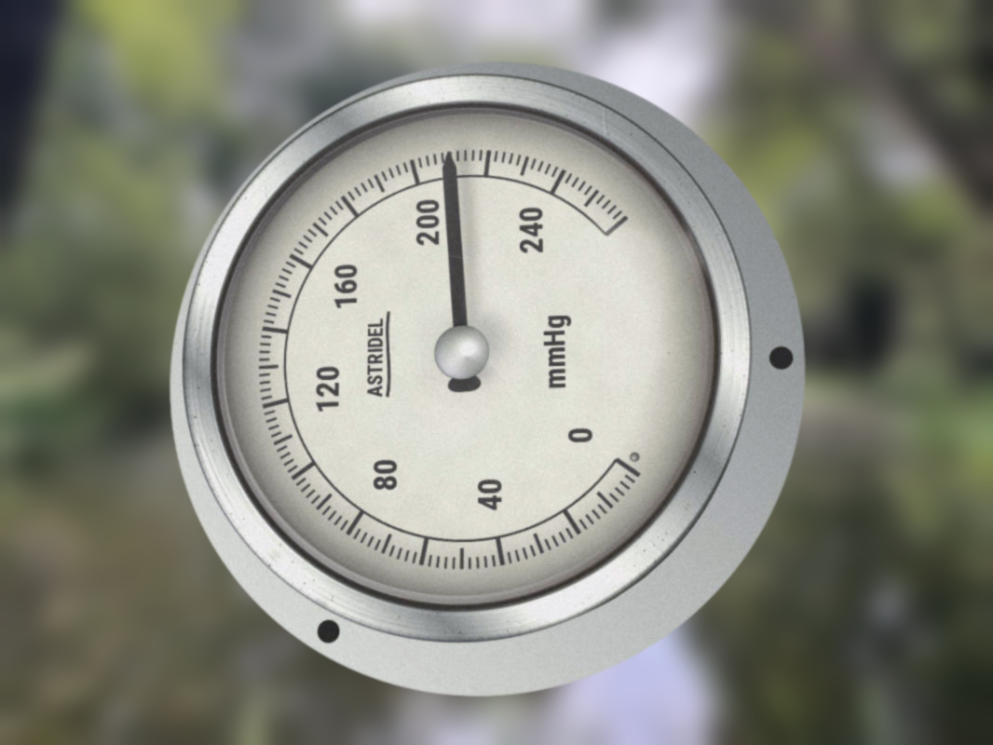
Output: 210 mmHg
